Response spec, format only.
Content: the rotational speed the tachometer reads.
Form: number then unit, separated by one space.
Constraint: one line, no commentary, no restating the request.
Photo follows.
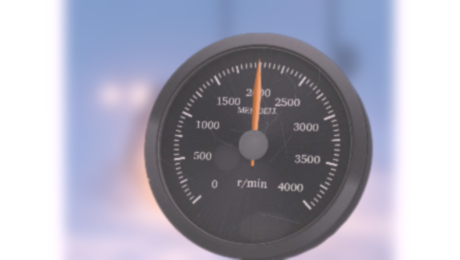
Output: 2000 rpm
